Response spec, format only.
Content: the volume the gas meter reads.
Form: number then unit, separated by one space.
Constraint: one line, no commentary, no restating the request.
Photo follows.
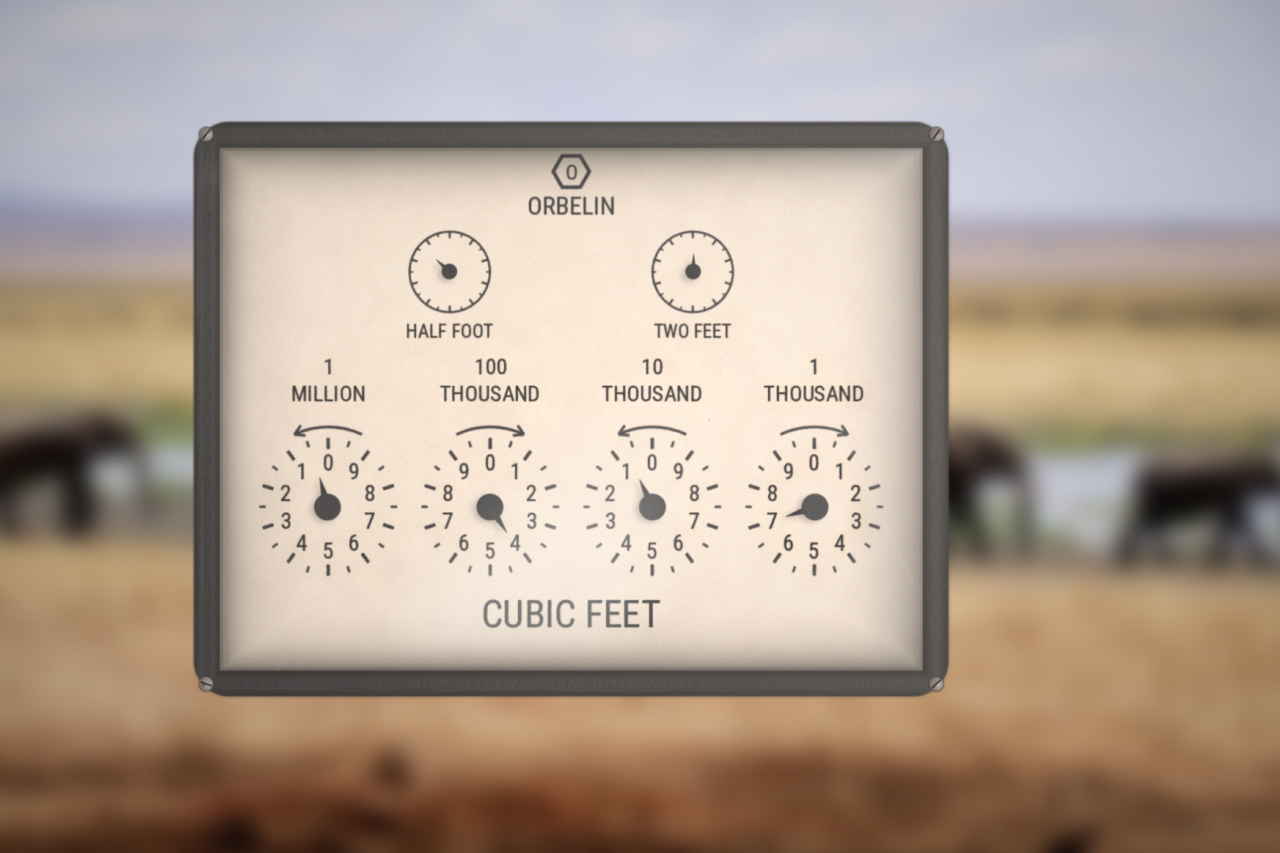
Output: 40700 ft³
